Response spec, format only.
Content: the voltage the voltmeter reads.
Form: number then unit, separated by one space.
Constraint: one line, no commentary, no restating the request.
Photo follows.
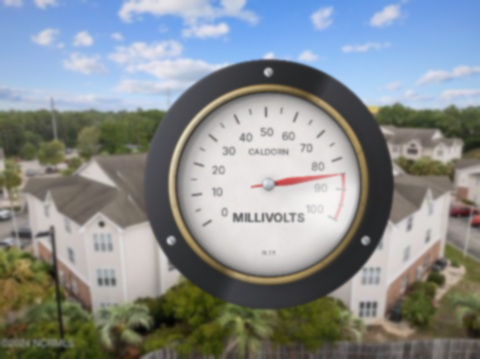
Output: 85 mV
